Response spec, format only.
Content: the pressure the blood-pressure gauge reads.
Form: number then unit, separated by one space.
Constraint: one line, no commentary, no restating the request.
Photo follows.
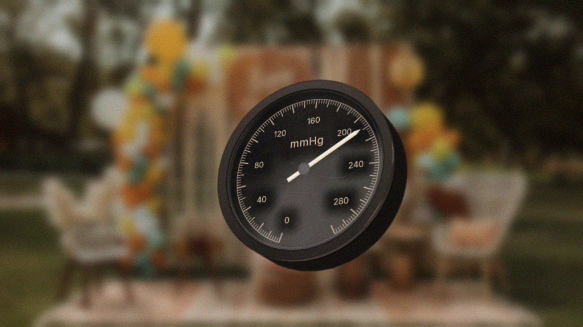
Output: 210 mmHg
